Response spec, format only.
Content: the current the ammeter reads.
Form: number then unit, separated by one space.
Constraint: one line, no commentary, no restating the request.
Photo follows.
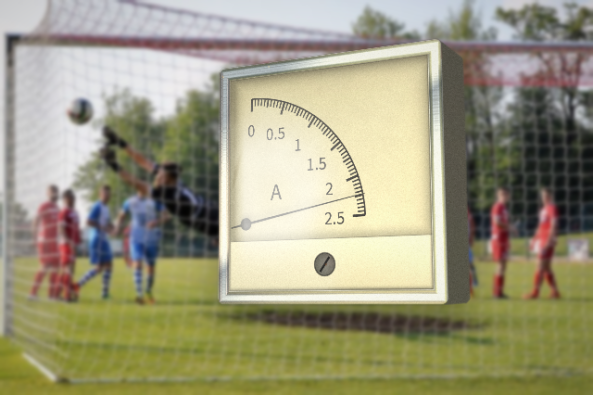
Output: 2.25 A
